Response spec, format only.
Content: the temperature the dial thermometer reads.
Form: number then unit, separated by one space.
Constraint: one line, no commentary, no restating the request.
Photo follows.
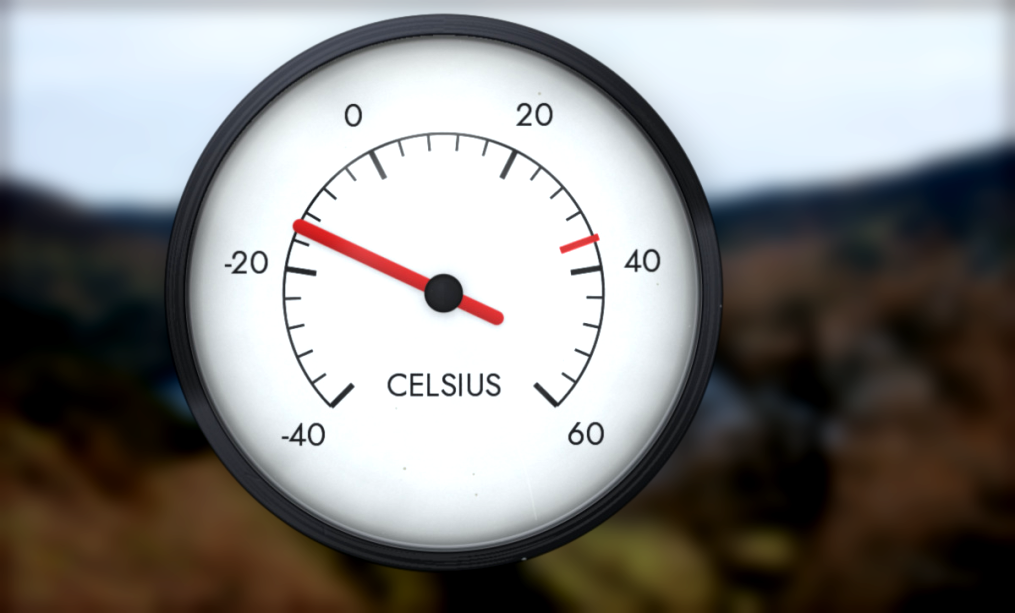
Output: -14 °C
